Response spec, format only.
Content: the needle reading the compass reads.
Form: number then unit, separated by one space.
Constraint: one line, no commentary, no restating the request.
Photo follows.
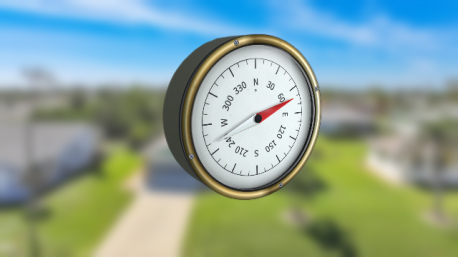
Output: 70 °
